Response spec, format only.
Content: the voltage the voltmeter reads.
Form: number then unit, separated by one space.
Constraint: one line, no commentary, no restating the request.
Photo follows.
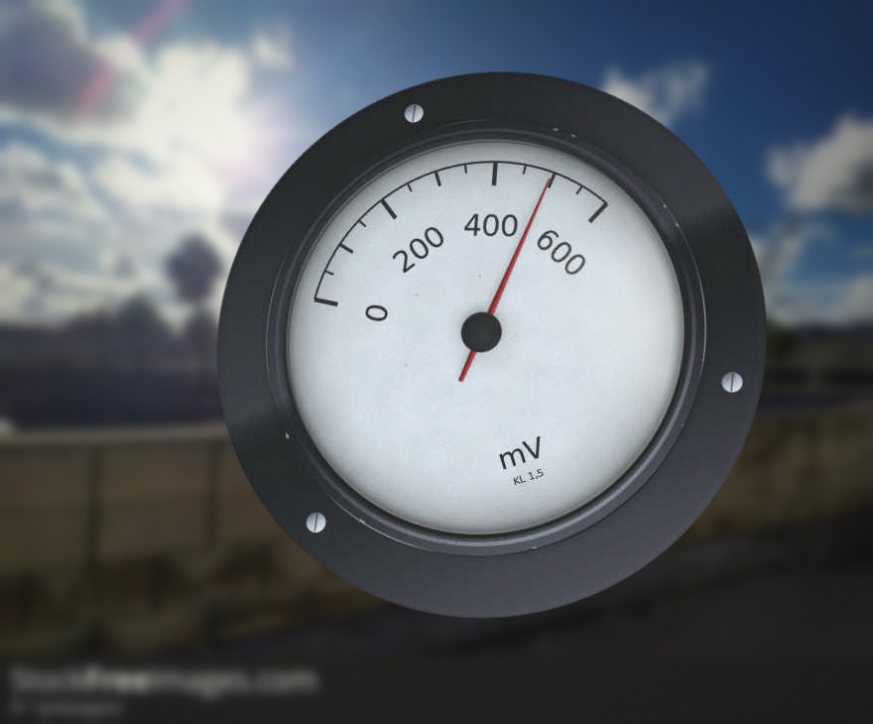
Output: 500 mV
